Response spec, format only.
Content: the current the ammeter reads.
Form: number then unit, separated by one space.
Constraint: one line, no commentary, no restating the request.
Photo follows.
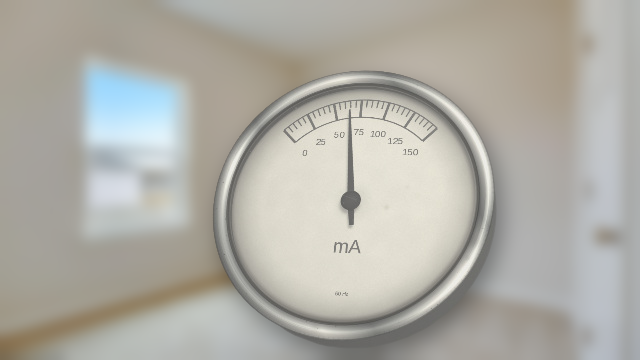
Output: 65 mA
